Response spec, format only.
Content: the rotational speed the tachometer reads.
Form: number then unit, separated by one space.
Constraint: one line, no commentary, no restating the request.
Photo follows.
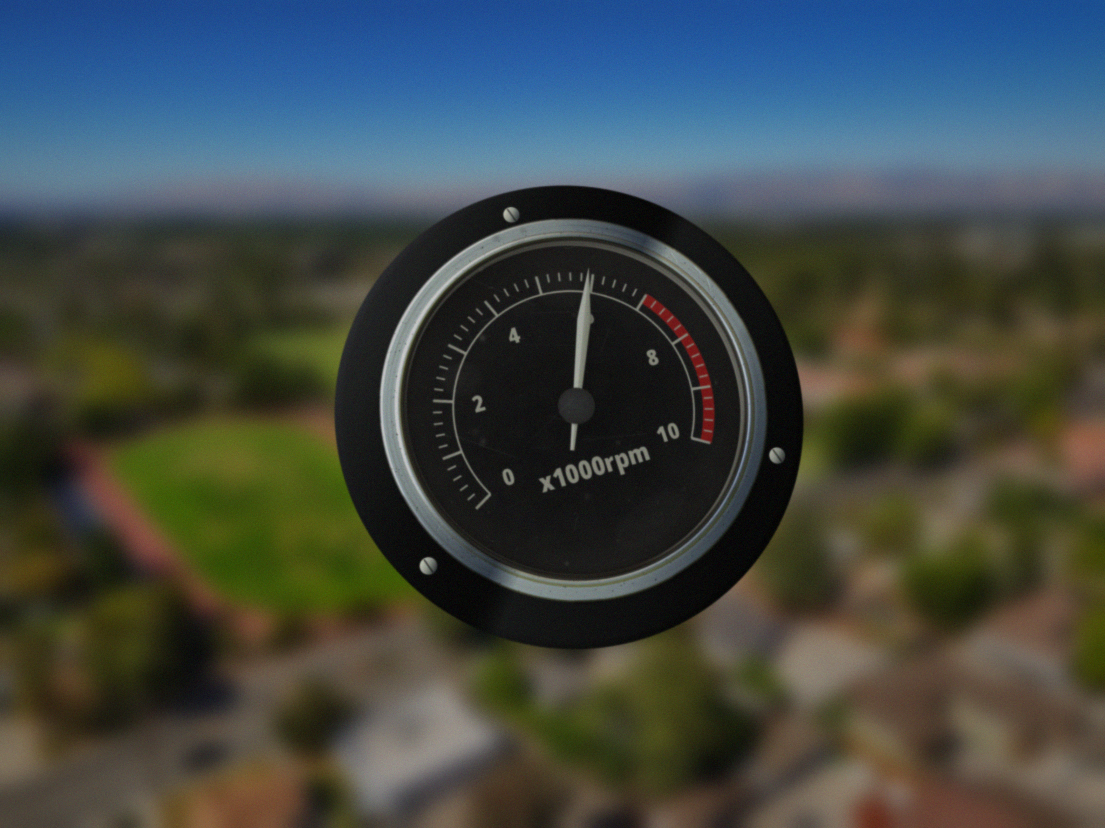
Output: 5900 rpm
